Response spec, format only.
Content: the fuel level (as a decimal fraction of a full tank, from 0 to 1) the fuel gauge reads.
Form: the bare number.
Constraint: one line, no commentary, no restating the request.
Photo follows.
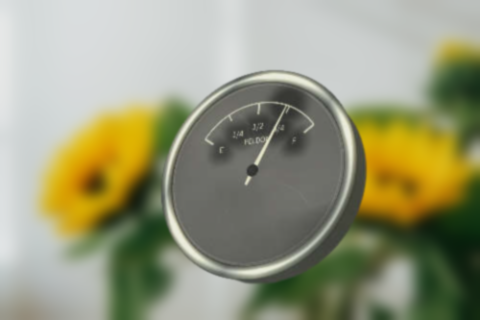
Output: 0.75
